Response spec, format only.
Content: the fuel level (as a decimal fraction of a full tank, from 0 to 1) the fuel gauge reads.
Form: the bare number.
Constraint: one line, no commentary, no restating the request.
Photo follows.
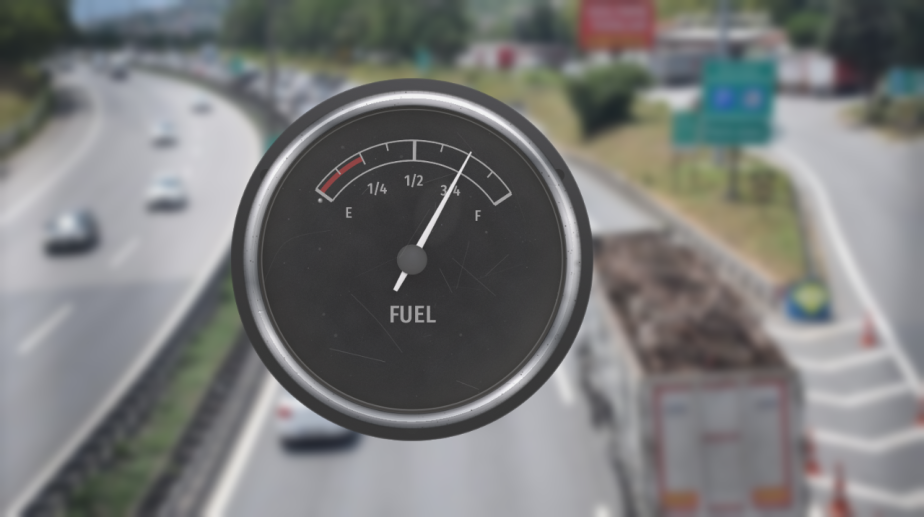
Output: 0.75
